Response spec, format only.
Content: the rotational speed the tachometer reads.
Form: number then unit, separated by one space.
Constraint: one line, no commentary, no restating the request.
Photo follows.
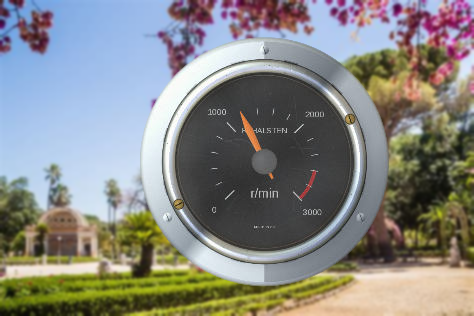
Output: 1200 rpm
